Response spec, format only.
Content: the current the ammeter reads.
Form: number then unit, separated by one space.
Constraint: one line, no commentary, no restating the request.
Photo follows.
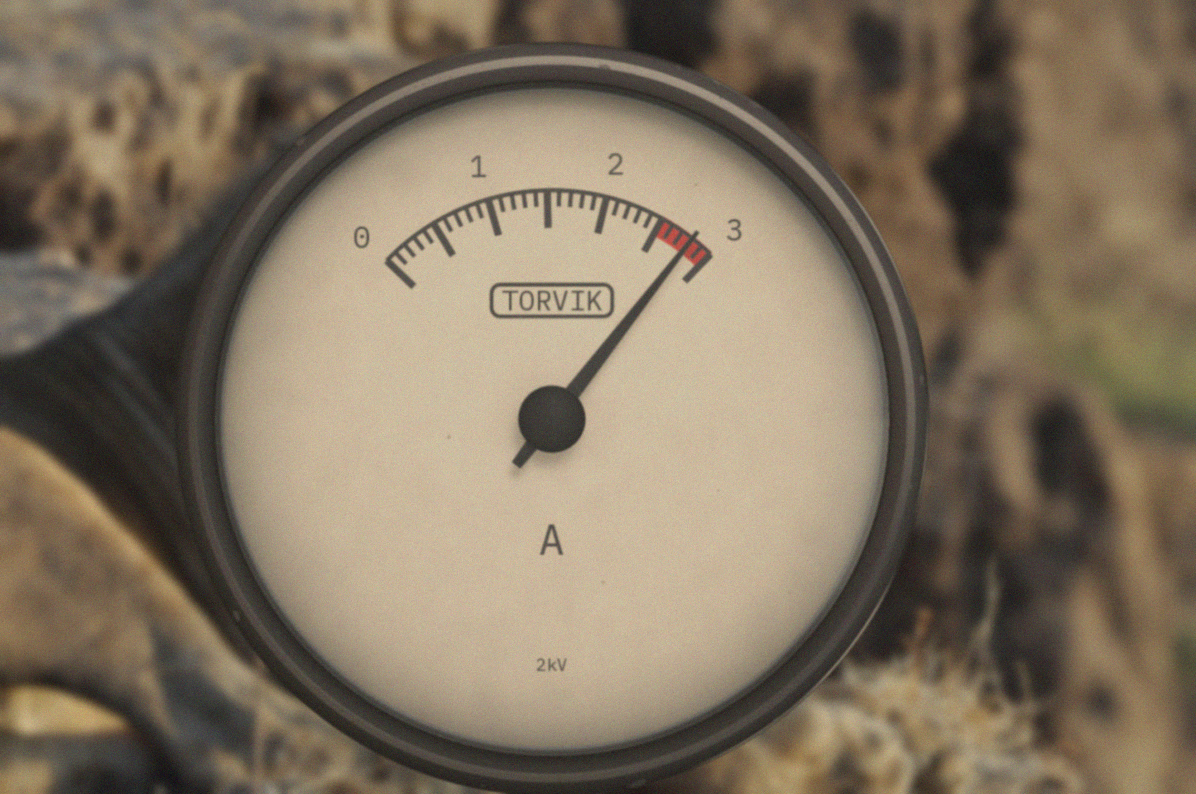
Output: 2.8 A
